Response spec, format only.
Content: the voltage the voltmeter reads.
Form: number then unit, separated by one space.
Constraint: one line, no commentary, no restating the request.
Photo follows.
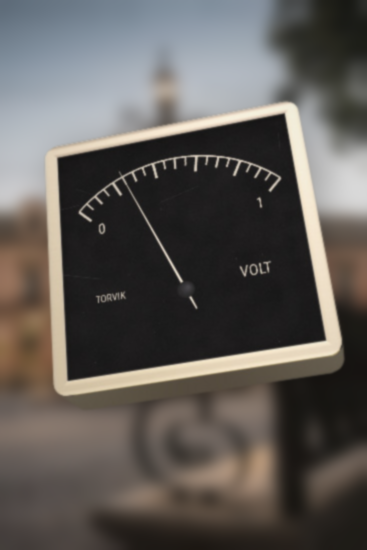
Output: 0.25 V
